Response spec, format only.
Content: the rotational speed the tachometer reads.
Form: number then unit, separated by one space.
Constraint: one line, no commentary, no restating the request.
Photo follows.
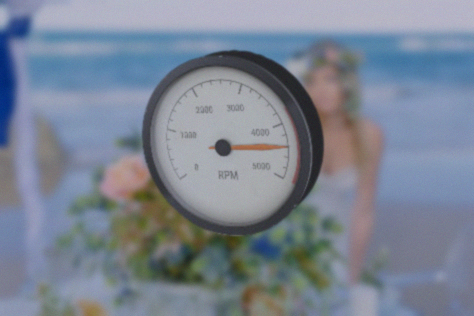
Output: 4400 rpm
